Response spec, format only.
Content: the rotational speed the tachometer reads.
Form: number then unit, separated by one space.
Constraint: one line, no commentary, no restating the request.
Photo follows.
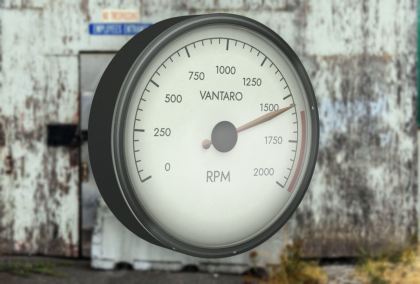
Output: 1550 rpm
